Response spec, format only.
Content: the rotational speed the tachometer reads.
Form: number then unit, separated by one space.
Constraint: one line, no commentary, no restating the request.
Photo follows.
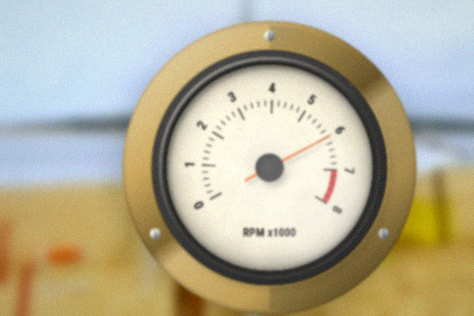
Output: 6000 rpm
